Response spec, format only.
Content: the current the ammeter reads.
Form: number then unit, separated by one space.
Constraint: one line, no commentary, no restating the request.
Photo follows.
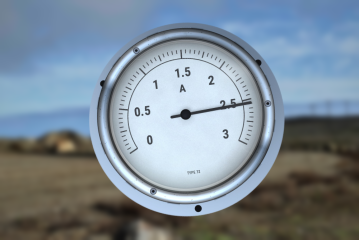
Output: 2.55 A
